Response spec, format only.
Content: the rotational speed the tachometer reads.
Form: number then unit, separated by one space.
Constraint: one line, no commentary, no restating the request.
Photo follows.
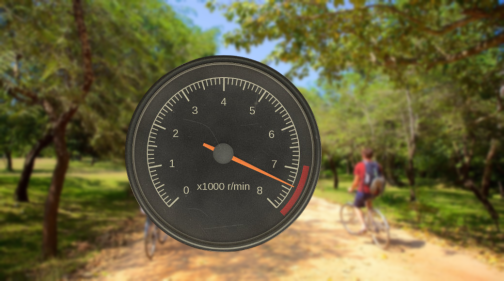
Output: 7400 rpm
